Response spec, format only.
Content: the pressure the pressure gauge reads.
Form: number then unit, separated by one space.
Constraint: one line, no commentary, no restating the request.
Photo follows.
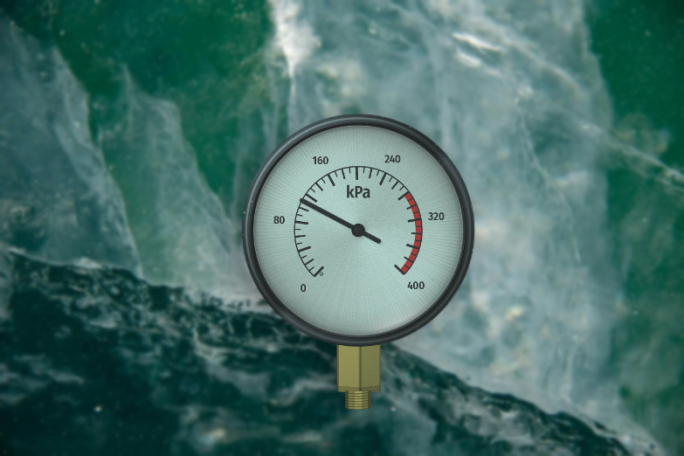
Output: 110 kPa
